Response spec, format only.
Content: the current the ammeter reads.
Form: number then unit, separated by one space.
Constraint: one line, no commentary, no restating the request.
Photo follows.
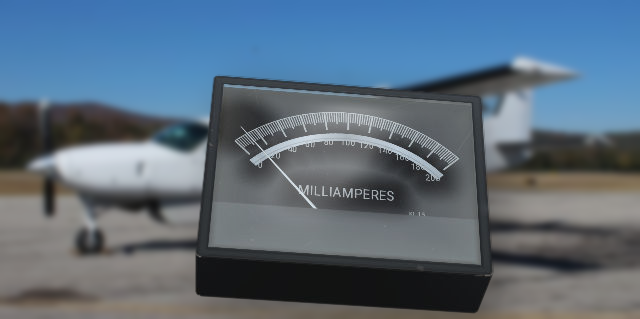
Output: 10 mA
